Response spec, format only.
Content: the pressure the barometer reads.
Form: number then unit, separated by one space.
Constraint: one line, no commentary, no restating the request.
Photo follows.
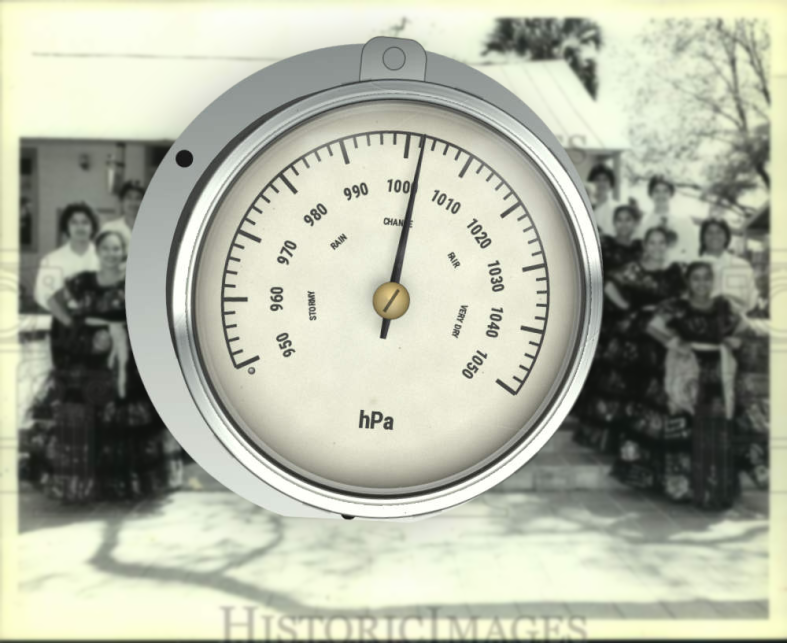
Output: 1002 hPa
